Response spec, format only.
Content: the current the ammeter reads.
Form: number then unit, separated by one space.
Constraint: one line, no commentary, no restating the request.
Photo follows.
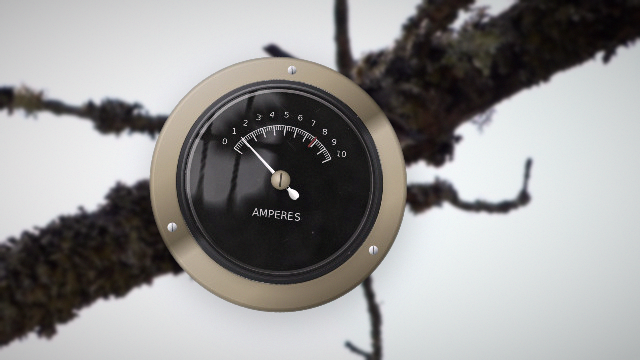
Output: 1 A
